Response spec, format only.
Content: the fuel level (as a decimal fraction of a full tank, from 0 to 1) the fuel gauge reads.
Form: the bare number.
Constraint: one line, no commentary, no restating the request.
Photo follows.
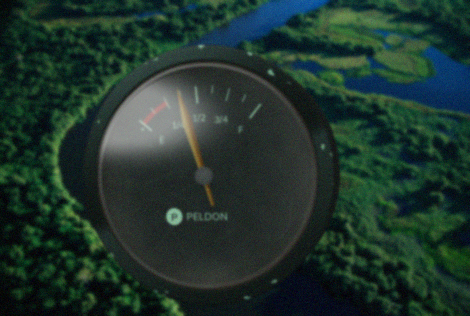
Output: 0.375
